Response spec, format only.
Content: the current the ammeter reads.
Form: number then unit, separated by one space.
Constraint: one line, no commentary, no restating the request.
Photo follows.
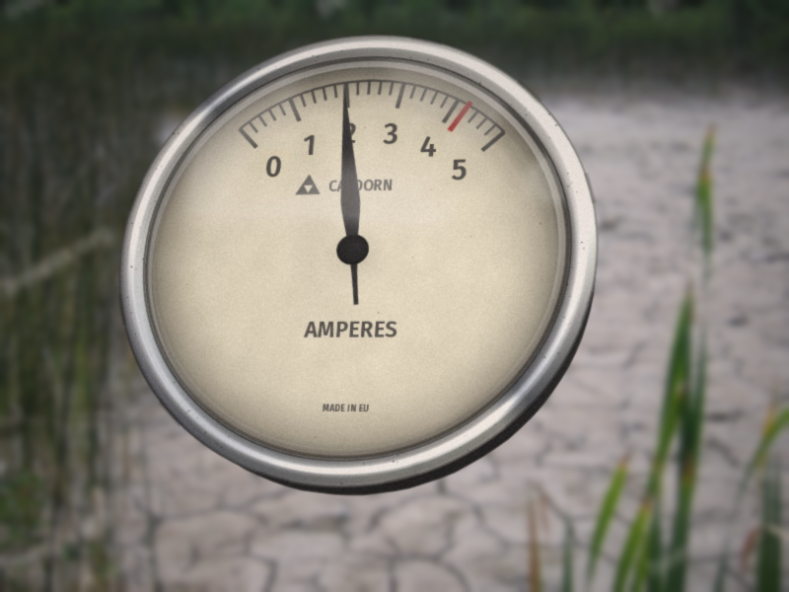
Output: 2 A
